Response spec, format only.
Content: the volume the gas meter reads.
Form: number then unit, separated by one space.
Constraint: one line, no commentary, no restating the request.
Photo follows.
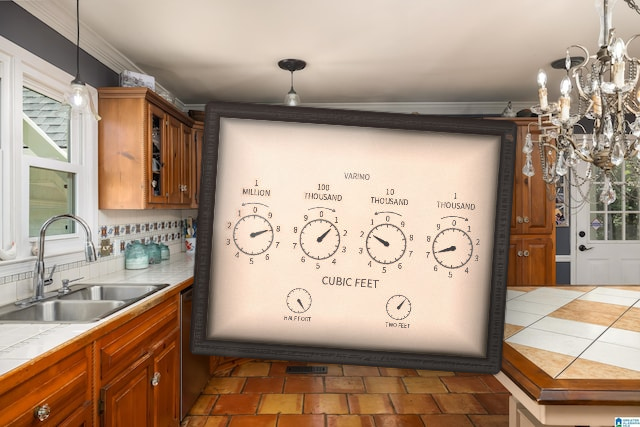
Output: 811700 ft³
